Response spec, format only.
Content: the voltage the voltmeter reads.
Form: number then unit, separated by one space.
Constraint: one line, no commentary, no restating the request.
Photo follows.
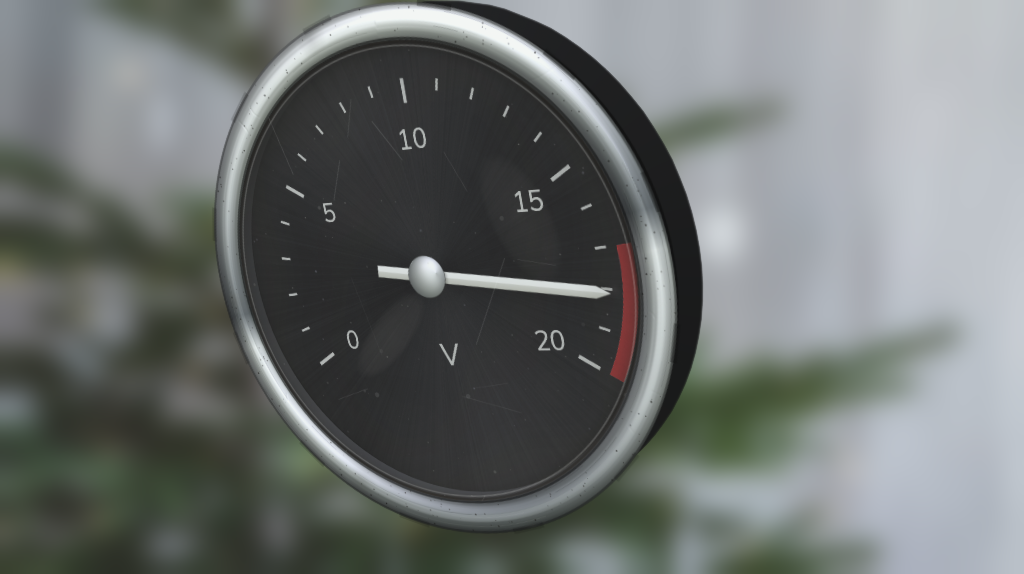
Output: 18 V
